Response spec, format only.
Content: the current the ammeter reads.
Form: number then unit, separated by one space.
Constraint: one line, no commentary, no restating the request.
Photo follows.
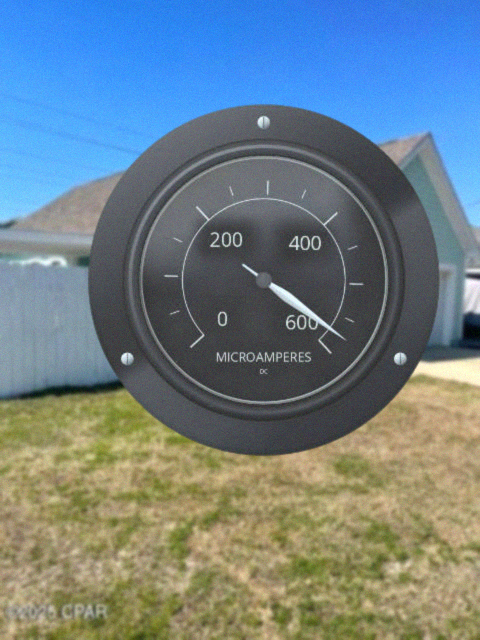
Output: 575 µA
